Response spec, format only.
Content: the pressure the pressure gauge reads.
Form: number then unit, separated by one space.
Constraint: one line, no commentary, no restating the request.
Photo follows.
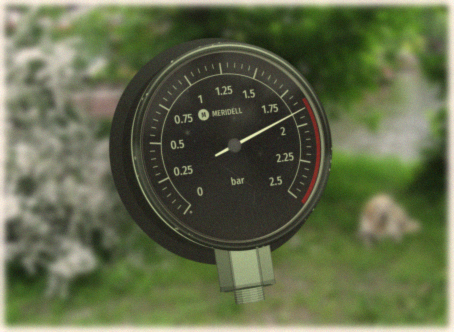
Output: 1.9 bar
